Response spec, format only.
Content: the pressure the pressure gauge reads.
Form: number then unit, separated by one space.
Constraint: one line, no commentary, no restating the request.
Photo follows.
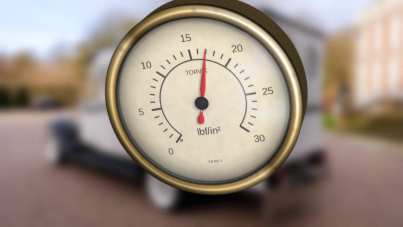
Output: 17 psi
